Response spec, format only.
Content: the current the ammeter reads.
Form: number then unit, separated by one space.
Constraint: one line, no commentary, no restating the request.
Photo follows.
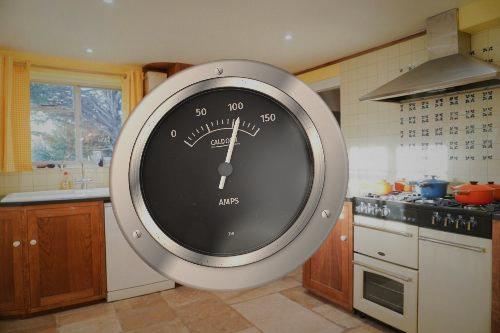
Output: 110 A
